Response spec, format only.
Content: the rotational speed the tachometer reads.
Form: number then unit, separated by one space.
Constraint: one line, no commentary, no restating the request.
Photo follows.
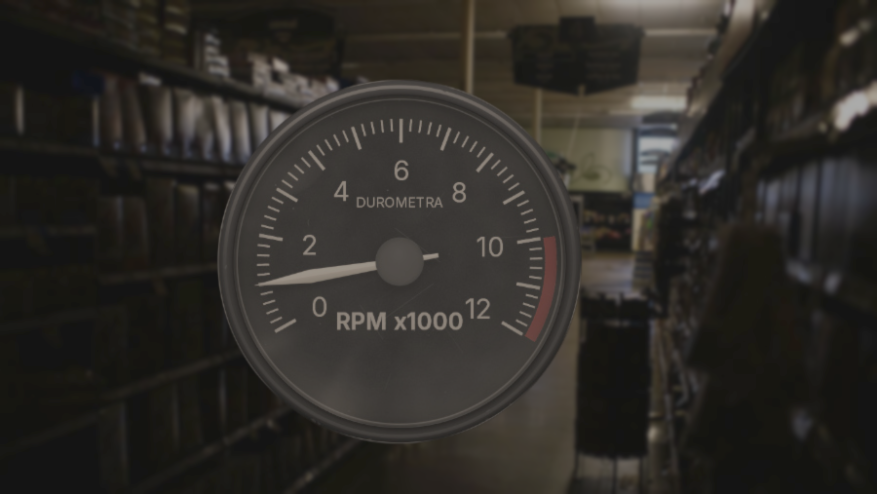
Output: 1000 rpm
